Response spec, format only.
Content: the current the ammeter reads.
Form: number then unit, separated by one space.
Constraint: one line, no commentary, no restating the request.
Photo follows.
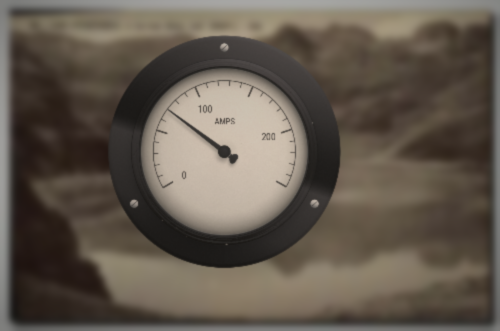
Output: 70 A
